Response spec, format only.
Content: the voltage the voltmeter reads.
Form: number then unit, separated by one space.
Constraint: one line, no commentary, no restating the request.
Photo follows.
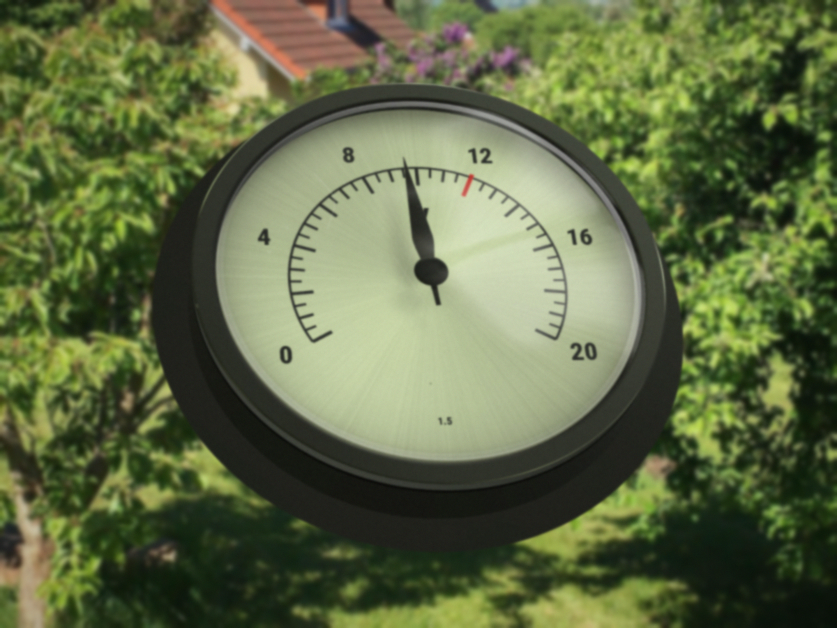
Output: 9.5 V
